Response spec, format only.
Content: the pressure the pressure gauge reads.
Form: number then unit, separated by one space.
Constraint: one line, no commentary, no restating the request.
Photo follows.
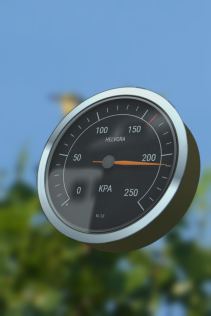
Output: 210 kPa
